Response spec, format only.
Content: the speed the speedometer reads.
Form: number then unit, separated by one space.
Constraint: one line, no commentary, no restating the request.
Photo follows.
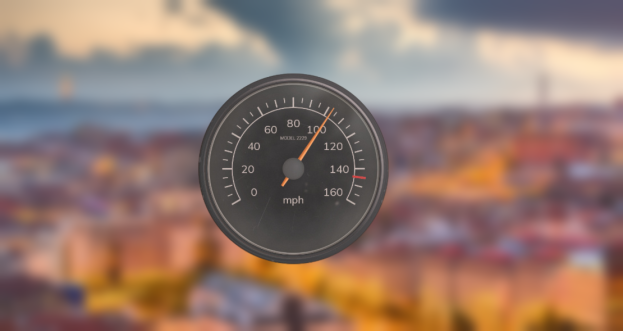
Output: 102.5 mph
